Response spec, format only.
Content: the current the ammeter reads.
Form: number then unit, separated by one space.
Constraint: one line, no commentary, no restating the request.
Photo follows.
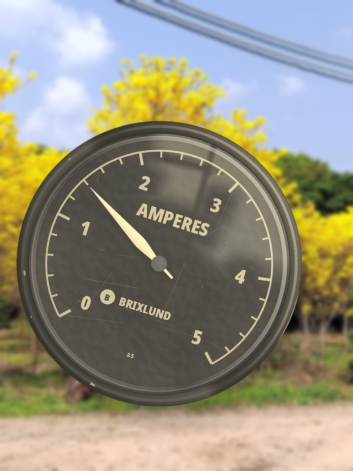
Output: 1.4 A
